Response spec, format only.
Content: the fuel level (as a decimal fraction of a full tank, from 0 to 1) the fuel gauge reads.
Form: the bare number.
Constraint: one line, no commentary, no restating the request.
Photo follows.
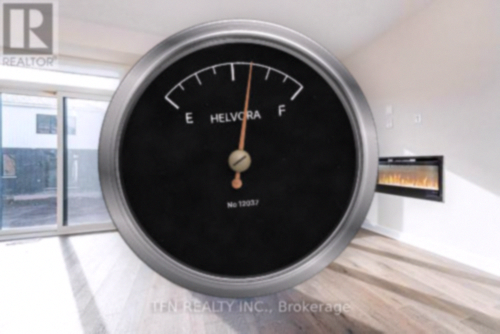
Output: 0.625
